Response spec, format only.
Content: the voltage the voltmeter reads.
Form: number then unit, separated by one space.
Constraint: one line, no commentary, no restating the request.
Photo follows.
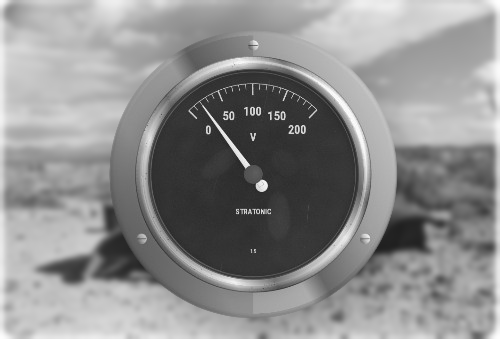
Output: 20 V
